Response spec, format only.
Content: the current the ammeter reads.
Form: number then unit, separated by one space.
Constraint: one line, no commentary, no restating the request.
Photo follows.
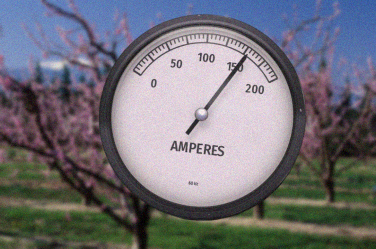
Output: 155 A
